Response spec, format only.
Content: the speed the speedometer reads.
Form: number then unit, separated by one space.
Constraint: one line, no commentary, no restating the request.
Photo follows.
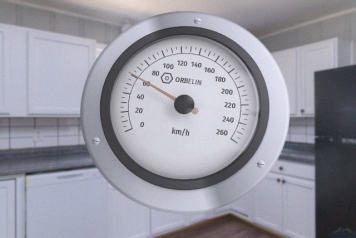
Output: 60 km/h
